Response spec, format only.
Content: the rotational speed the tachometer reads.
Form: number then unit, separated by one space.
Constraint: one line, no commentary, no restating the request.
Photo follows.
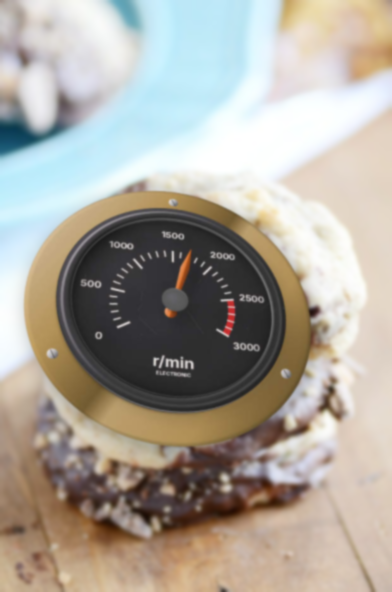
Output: 1700 rpm
